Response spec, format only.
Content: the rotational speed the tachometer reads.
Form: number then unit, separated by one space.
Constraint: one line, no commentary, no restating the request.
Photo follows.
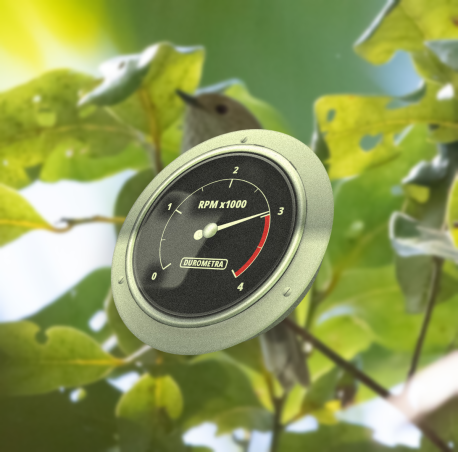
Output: 3000 rpm
